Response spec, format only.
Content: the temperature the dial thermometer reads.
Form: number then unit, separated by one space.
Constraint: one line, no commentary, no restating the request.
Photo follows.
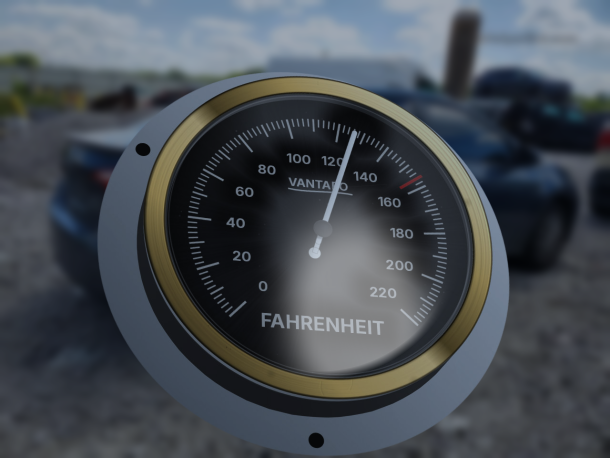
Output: 126 °F
